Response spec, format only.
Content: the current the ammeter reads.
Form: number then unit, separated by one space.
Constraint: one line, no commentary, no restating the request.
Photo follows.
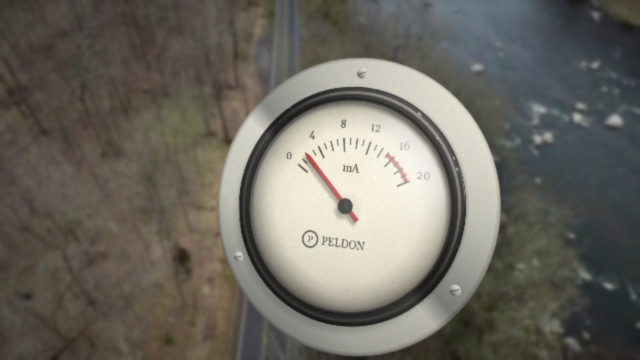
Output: 2 mA
